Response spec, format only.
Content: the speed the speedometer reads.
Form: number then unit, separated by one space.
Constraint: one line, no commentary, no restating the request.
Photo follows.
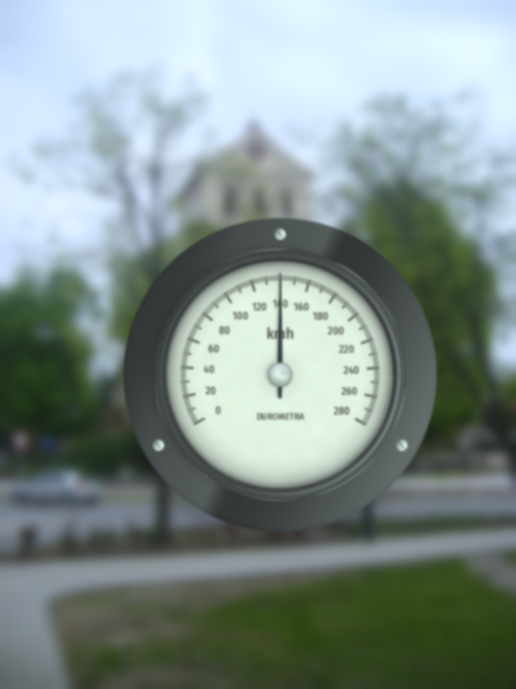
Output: 140 km/h
